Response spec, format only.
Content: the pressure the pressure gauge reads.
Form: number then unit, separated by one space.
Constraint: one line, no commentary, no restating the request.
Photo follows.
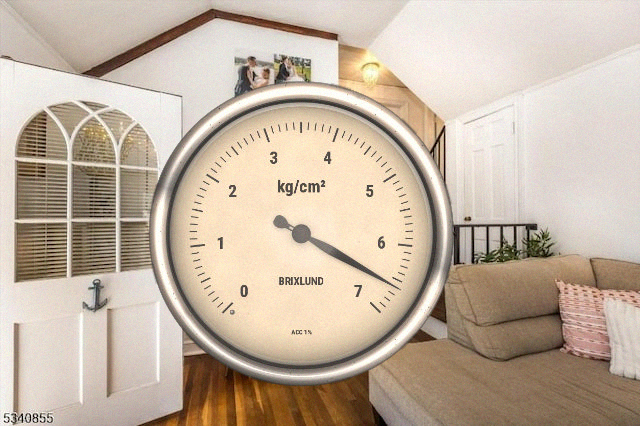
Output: 6.6 kg/cm²
